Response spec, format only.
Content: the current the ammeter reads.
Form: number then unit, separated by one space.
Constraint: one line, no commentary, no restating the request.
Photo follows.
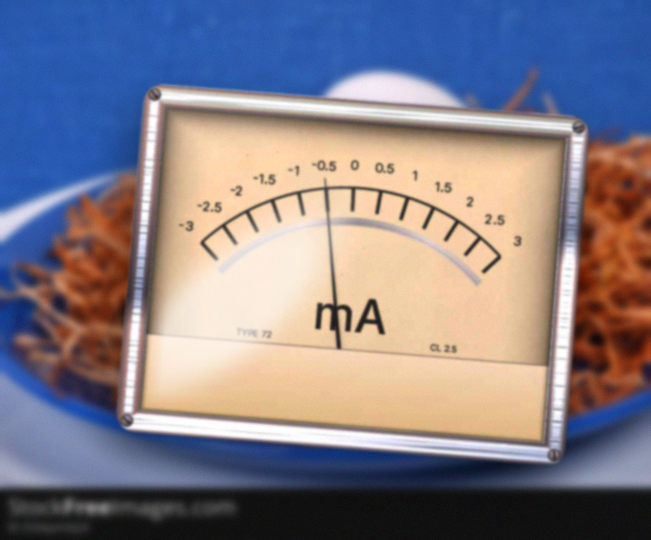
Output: -0.5 mA
